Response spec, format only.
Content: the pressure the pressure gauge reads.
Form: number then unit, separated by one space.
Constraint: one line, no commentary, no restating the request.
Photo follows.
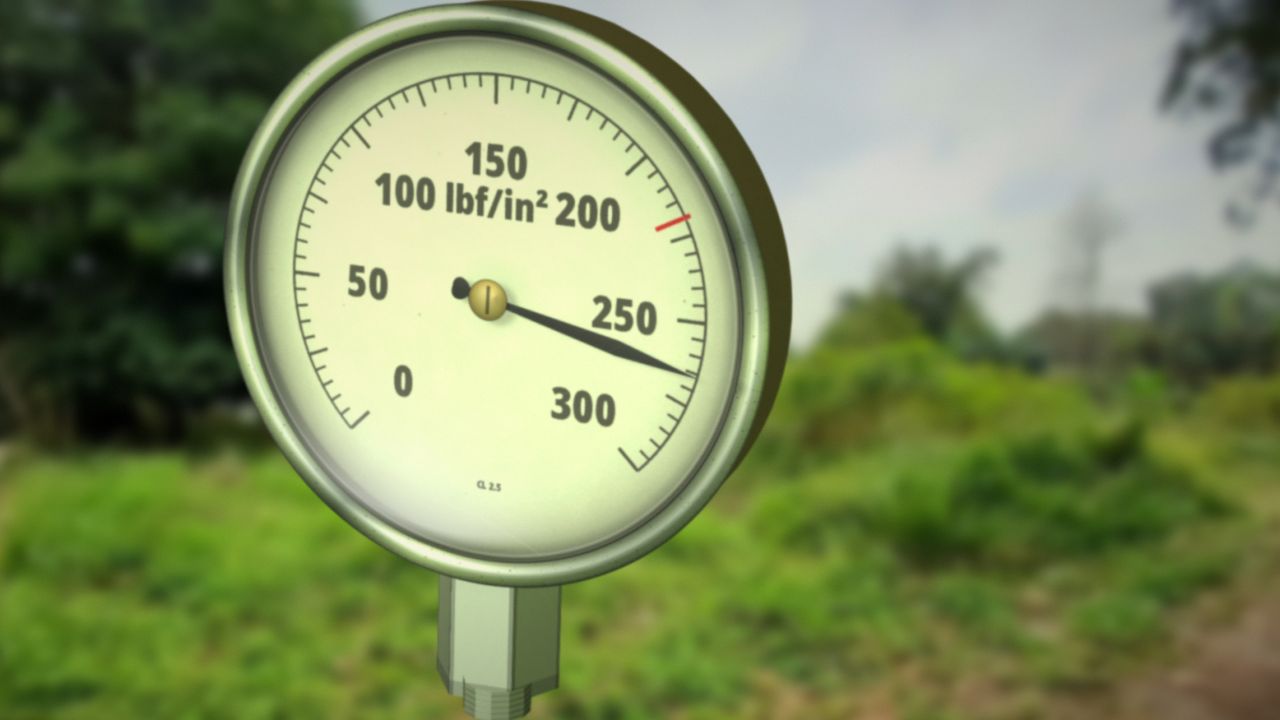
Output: 265 psi
